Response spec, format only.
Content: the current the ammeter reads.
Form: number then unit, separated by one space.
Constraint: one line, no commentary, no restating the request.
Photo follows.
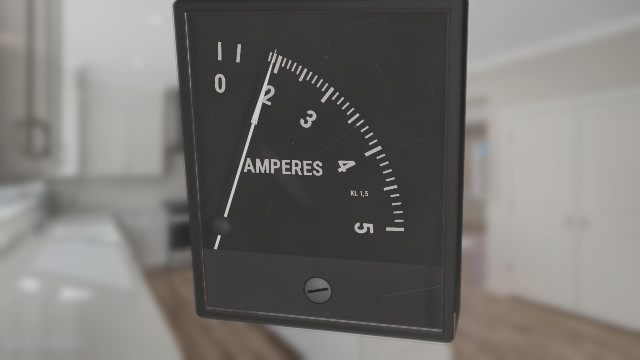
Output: 1.9 A
